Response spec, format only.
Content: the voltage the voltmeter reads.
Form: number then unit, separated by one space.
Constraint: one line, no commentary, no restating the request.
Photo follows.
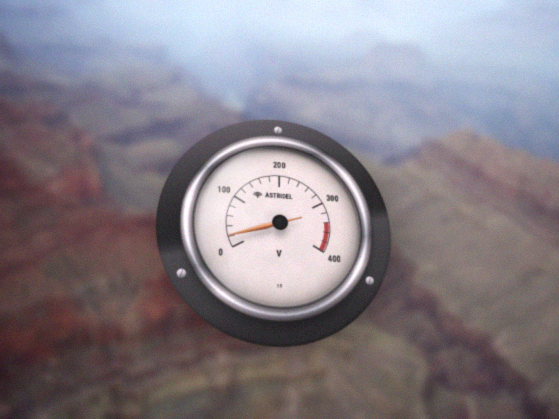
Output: 20 V
